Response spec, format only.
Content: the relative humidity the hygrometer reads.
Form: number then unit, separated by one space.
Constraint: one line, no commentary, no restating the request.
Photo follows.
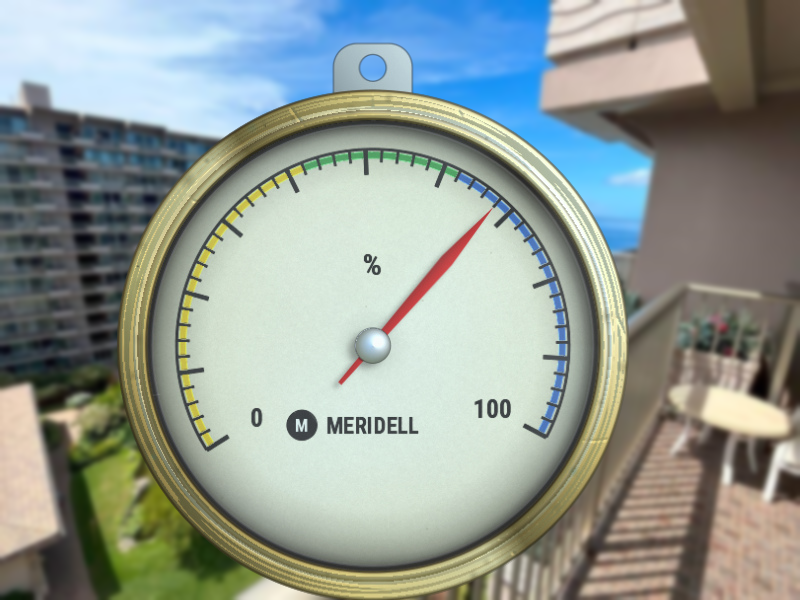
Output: 68 %
